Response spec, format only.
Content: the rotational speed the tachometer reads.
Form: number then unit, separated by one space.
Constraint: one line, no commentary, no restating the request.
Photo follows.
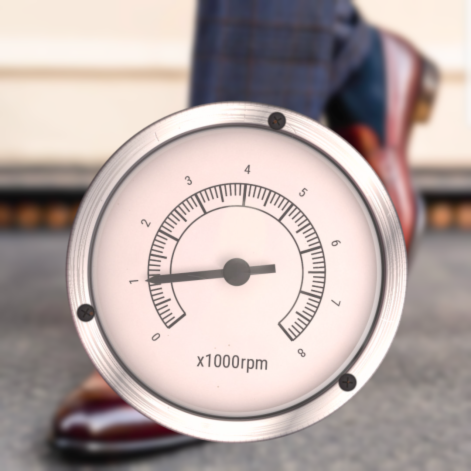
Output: 1000 rpm
